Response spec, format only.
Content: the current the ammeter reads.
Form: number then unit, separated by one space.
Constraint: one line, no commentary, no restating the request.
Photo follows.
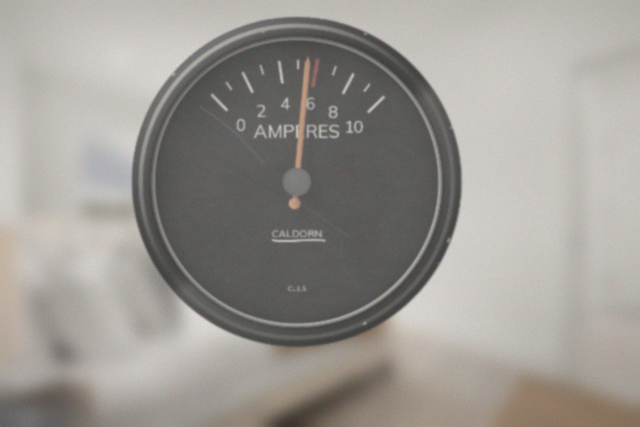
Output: 5.5 A
